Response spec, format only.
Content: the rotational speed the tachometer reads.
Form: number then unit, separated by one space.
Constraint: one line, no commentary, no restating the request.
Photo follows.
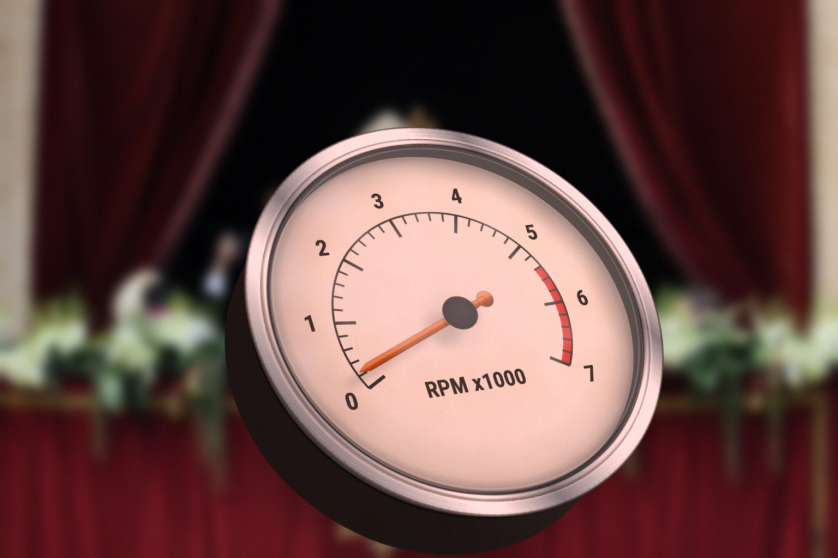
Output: 200 rpm
